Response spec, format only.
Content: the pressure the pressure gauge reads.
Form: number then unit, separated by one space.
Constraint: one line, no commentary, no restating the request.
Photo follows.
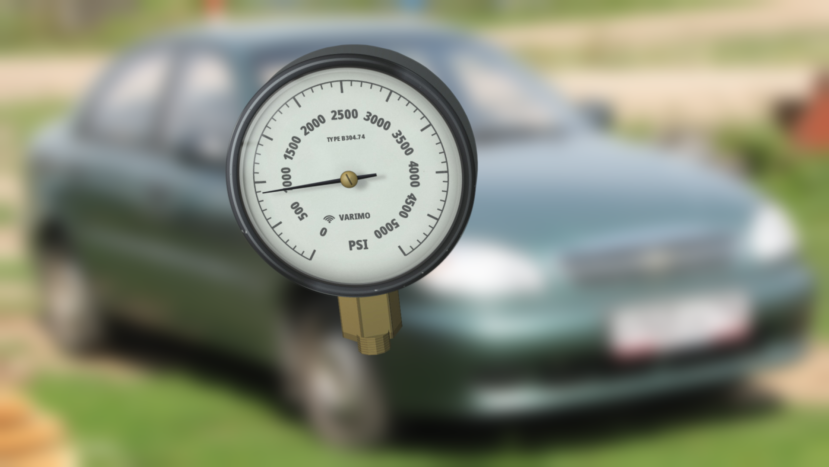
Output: 900 psi
